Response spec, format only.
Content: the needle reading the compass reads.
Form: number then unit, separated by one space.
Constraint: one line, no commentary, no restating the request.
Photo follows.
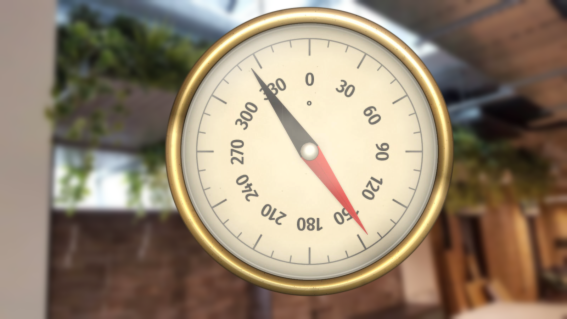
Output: 145 °
